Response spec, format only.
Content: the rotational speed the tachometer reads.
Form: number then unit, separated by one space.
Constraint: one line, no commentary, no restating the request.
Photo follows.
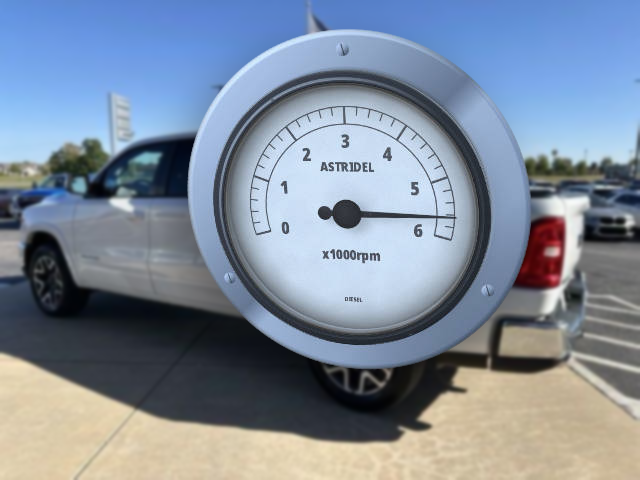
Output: 5600 rpm
